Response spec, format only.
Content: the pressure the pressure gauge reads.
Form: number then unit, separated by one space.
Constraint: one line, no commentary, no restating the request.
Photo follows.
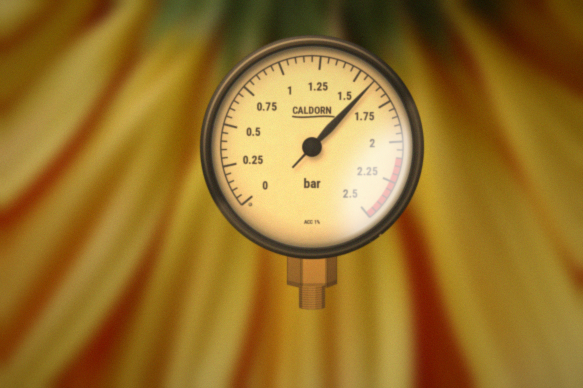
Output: 1.6 bar
